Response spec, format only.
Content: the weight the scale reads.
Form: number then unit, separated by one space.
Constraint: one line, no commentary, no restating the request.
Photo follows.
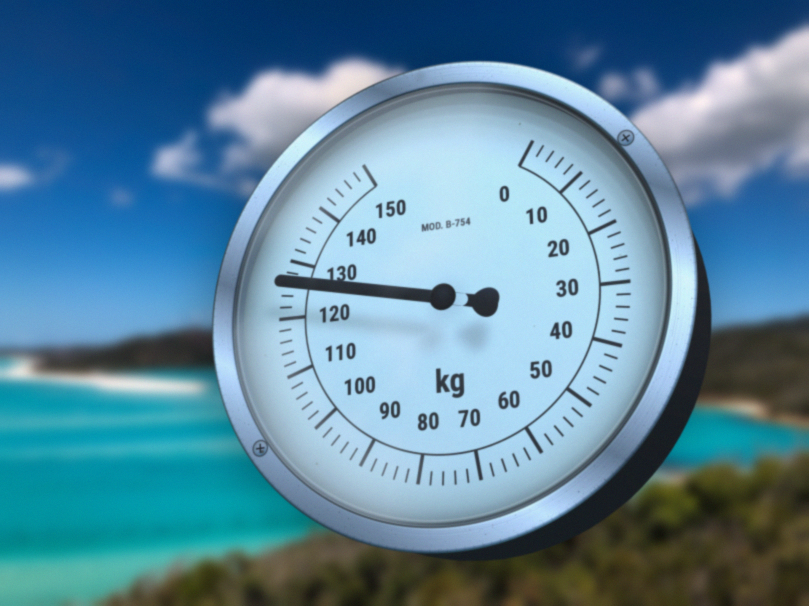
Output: 126 kg
